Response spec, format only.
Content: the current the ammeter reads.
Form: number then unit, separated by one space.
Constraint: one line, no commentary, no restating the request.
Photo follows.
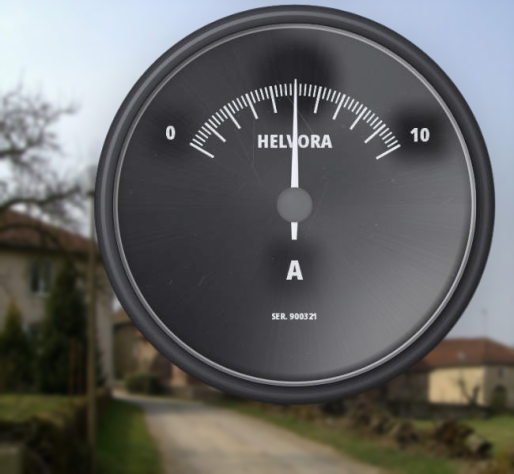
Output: 5 A
